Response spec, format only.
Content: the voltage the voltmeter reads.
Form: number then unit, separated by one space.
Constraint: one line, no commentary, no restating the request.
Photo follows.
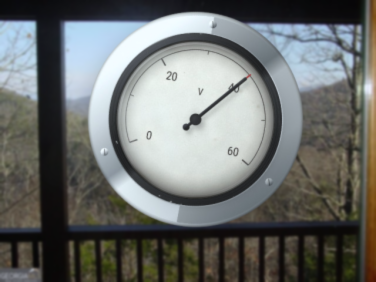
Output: 40 V
